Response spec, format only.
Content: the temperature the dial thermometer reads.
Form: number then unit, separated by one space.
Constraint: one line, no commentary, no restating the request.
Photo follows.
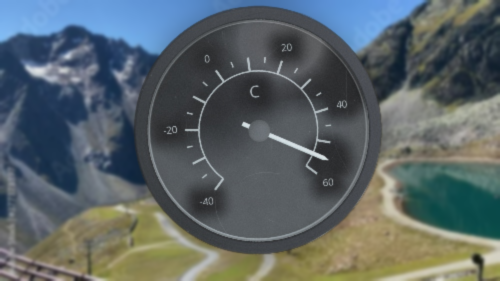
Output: 55 °C
